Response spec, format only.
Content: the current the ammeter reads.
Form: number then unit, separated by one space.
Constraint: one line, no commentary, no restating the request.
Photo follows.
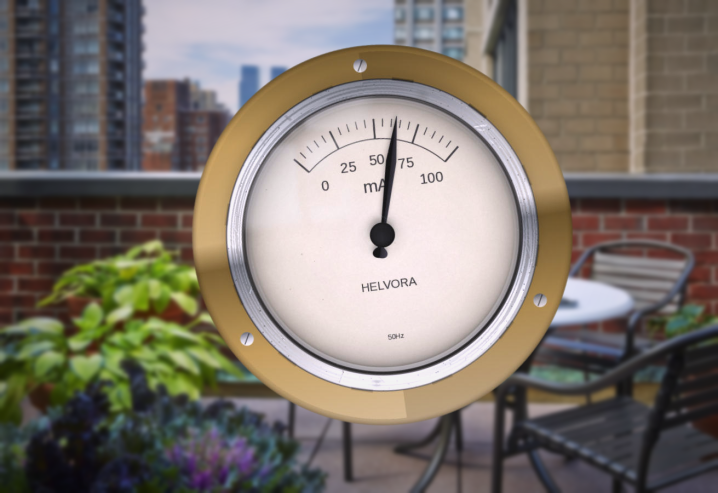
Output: 62.5 mA
